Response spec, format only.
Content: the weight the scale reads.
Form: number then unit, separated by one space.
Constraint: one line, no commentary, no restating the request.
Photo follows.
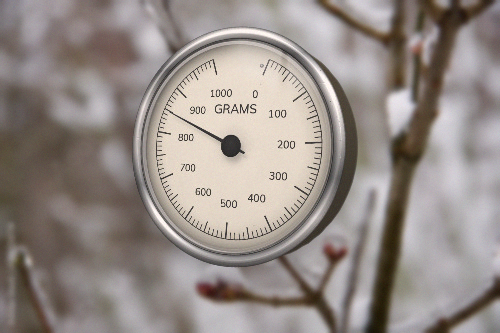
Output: 850 g
